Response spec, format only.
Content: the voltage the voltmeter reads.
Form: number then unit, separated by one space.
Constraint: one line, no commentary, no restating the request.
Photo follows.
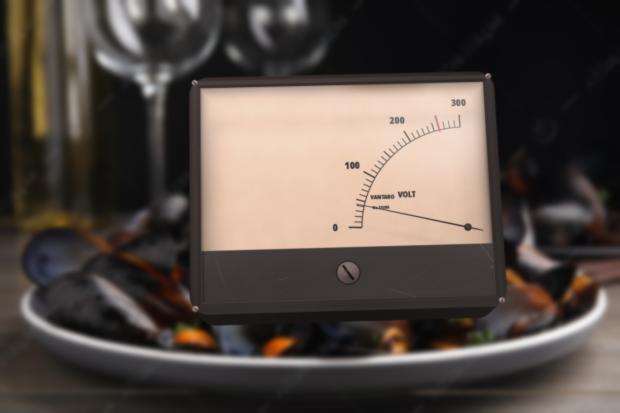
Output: 40 V
